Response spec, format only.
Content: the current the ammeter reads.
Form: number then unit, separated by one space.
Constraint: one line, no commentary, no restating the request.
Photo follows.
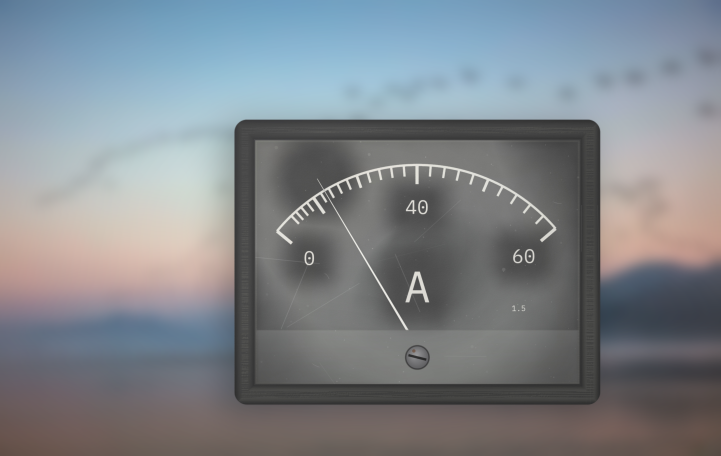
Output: 23 A
